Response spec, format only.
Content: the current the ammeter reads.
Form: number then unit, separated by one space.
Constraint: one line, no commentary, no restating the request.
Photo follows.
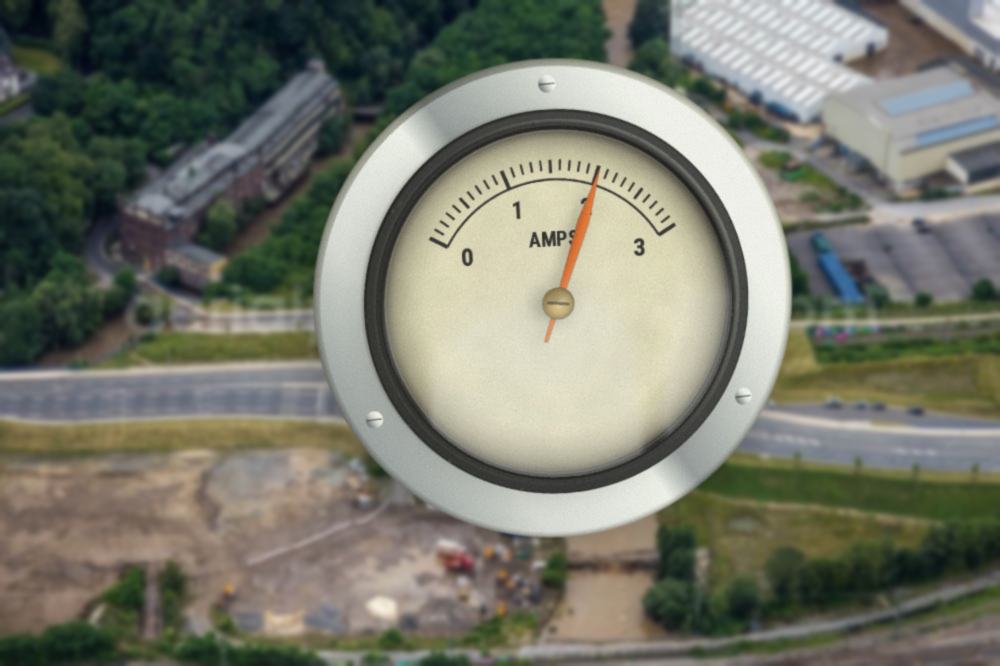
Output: 2 A
